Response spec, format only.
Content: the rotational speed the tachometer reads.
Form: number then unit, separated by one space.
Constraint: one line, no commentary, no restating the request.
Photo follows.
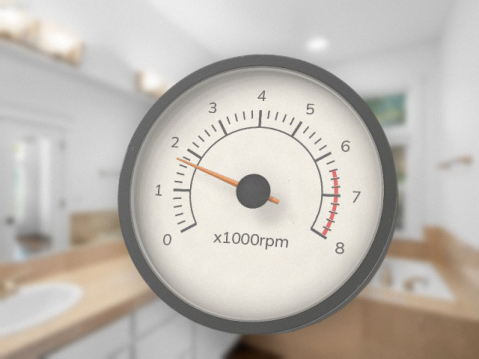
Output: 1700 rpm
